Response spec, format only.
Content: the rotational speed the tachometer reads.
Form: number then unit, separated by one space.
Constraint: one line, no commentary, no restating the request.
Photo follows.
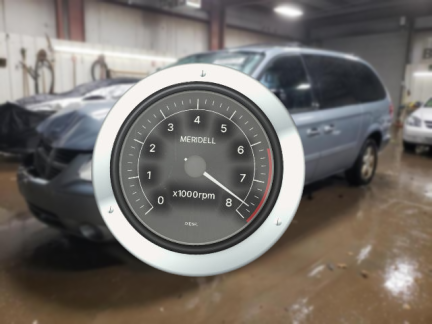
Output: 7700 rpm
